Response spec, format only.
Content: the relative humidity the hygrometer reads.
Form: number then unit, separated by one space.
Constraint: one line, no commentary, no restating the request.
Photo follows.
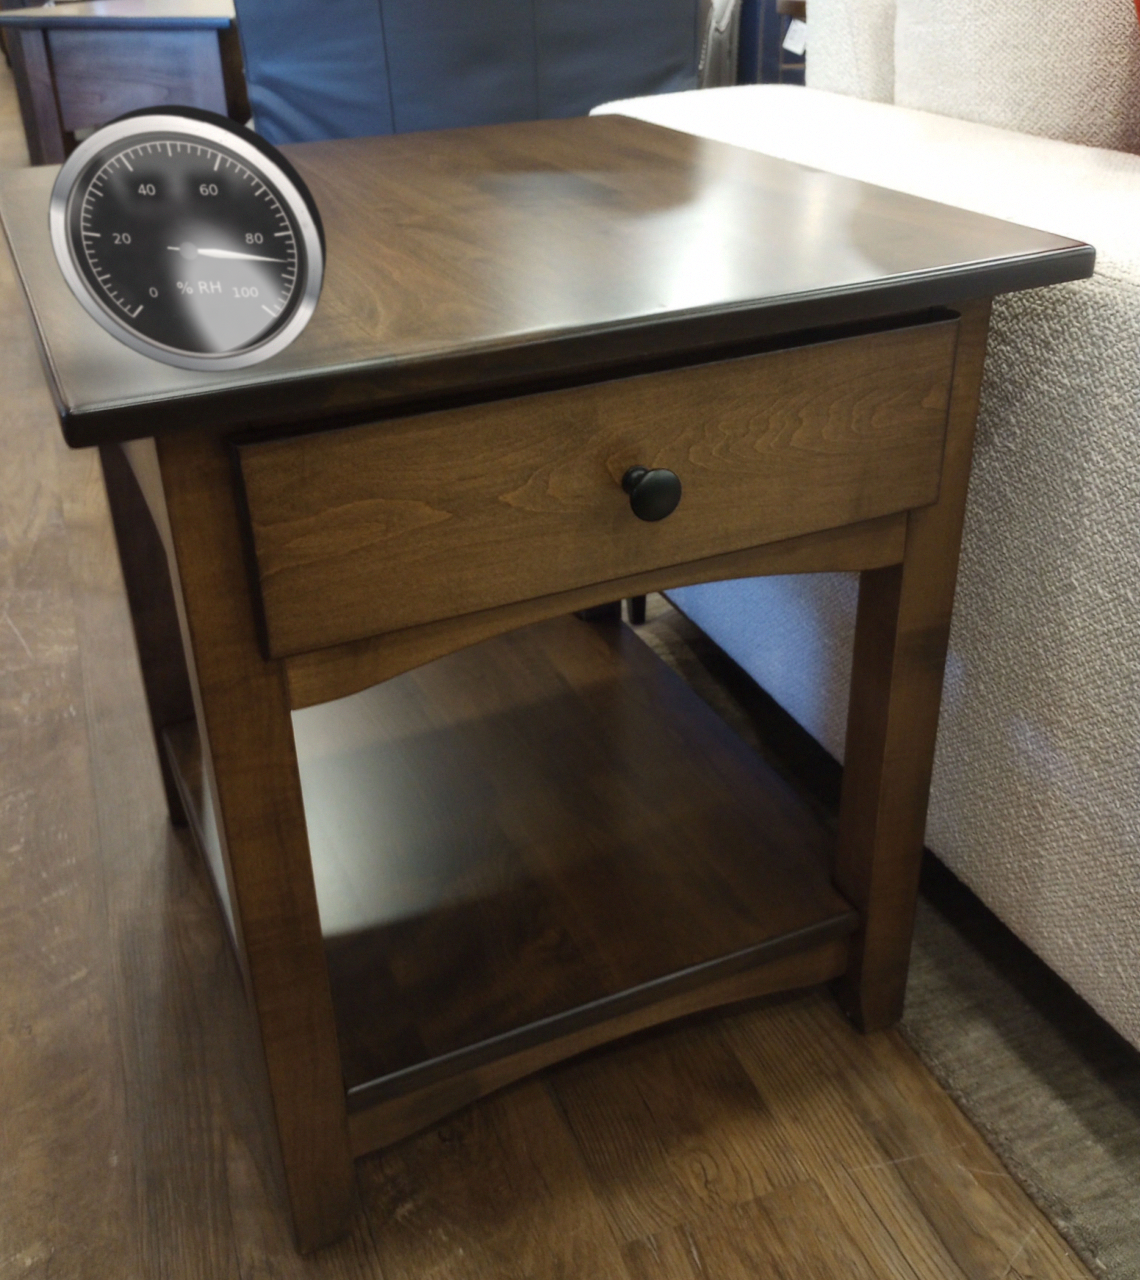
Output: 86 %
